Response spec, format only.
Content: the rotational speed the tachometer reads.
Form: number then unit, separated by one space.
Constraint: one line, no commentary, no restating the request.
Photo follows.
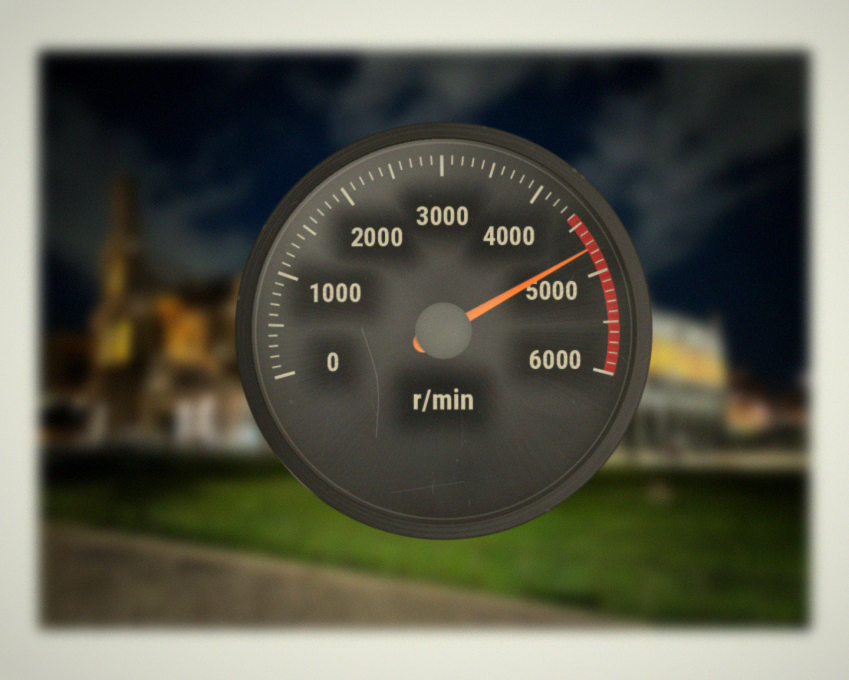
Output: 4750 rpm
